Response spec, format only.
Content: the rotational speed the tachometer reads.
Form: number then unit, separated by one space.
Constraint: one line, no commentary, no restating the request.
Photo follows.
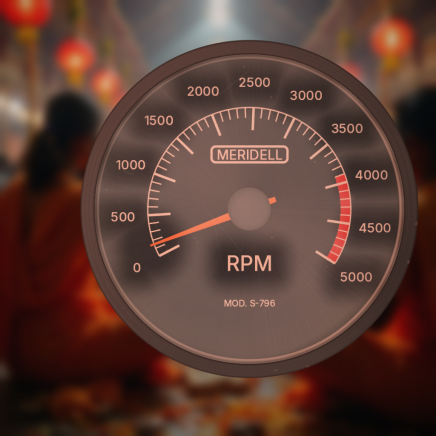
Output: 150 rpm
